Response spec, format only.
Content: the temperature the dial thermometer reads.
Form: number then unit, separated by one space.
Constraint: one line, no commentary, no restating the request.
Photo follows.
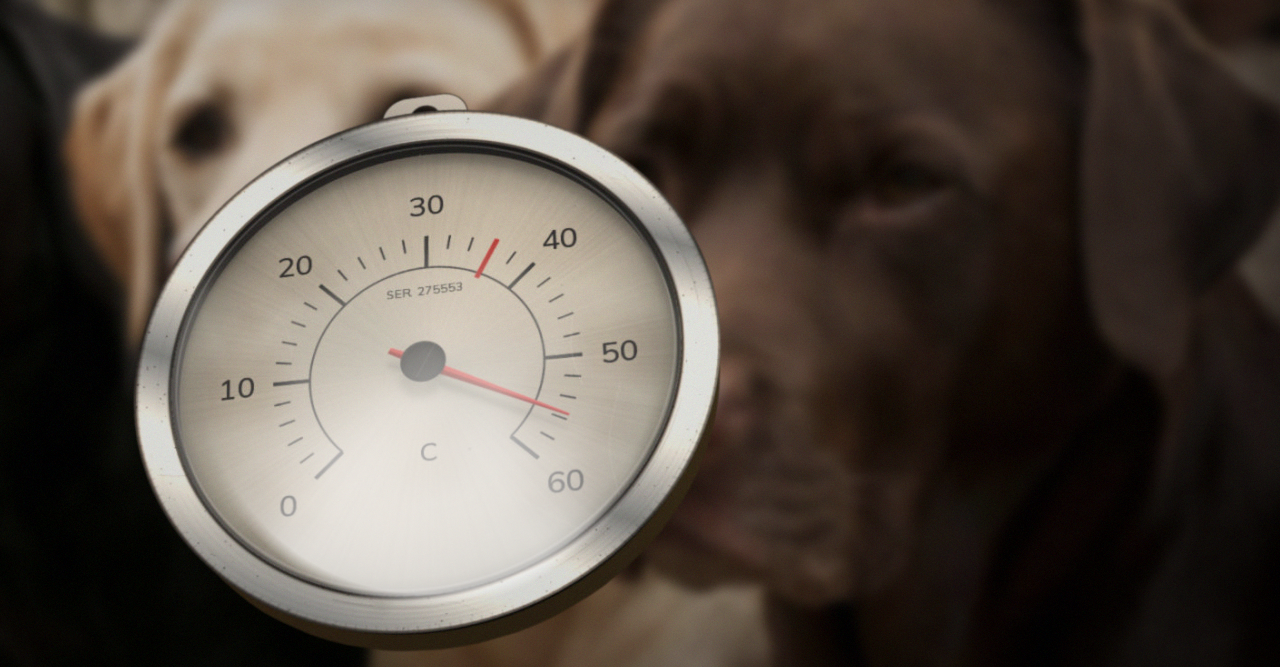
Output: 56 °C
